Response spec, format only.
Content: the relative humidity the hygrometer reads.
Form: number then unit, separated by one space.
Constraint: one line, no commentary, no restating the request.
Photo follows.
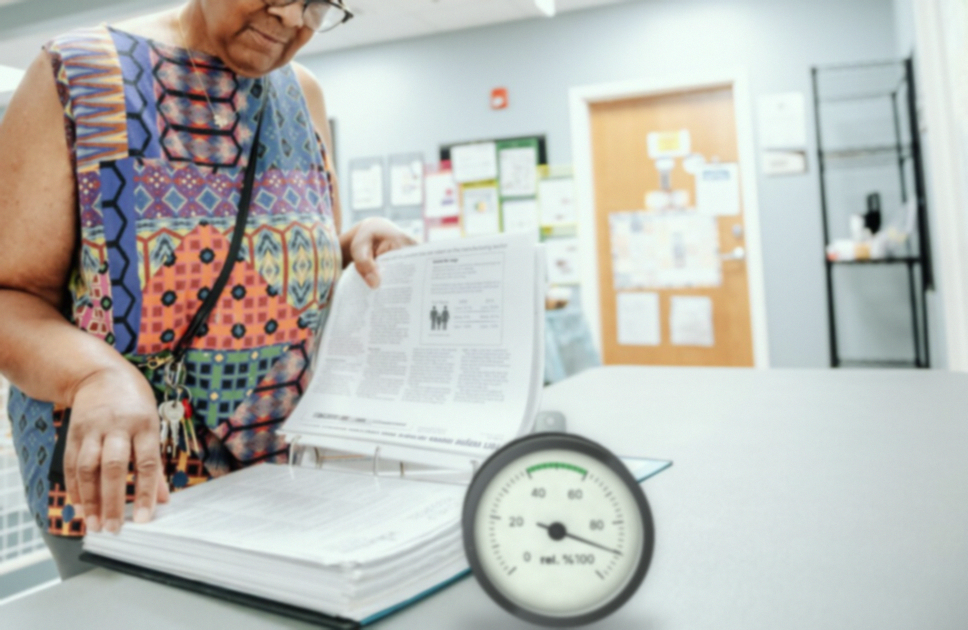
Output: 90 %
